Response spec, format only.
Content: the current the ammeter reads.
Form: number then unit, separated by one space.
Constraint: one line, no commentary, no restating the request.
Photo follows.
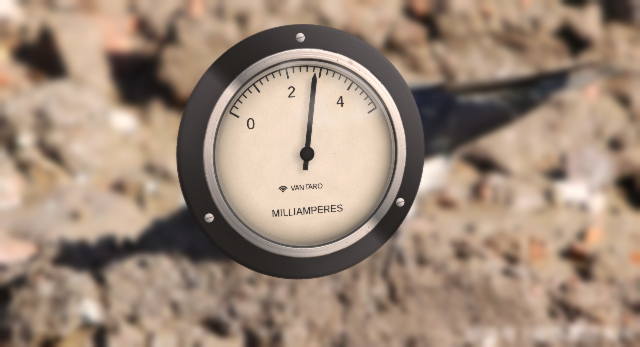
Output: 2.8 mA
